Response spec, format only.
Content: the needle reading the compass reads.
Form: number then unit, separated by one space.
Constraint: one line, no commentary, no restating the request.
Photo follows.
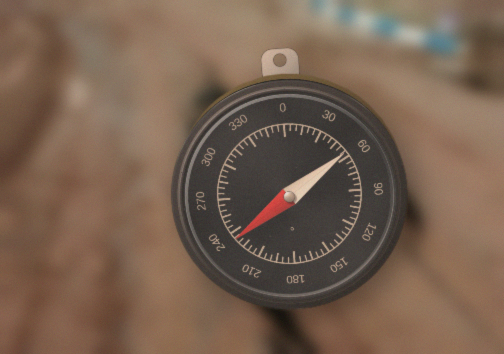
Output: 235 °
